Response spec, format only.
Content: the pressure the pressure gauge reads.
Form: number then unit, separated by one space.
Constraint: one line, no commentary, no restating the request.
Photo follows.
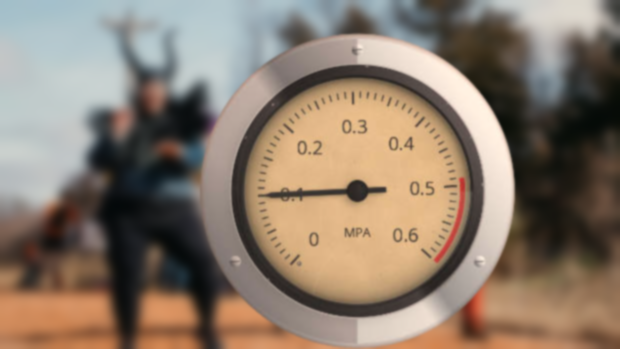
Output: 0.1 MPa
